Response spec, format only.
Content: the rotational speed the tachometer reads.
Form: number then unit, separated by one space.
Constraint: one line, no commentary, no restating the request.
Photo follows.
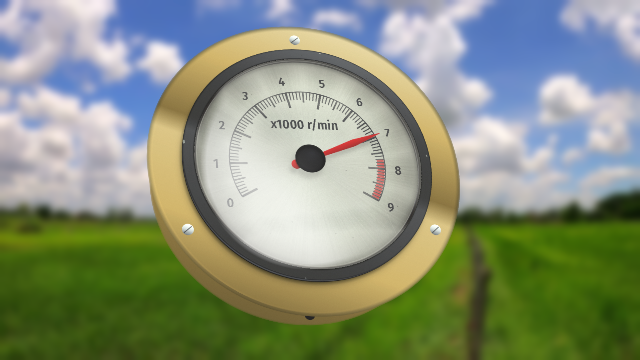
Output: 7000 rpm
